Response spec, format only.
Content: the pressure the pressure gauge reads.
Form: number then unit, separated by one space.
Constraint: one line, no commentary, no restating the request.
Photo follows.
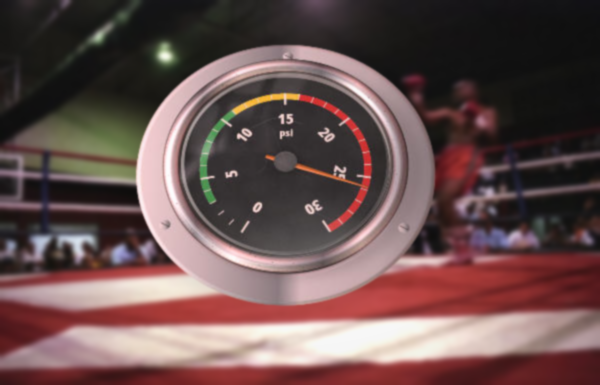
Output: 26 psi
